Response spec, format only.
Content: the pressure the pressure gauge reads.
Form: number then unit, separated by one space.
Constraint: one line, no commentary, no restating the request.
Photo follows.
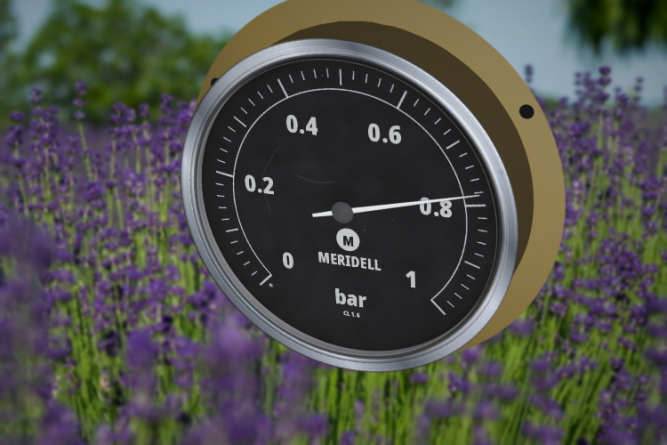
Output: 0.78 bar
